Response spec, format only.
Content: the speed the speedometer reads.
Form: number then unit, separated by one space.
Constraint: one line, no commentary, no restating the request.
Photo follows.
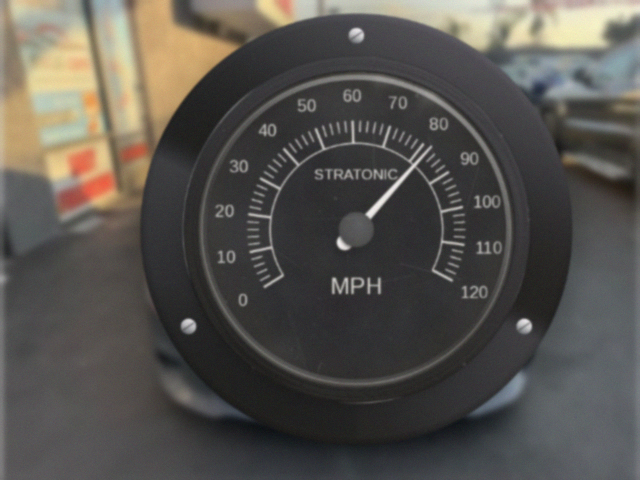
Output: 82 mph
